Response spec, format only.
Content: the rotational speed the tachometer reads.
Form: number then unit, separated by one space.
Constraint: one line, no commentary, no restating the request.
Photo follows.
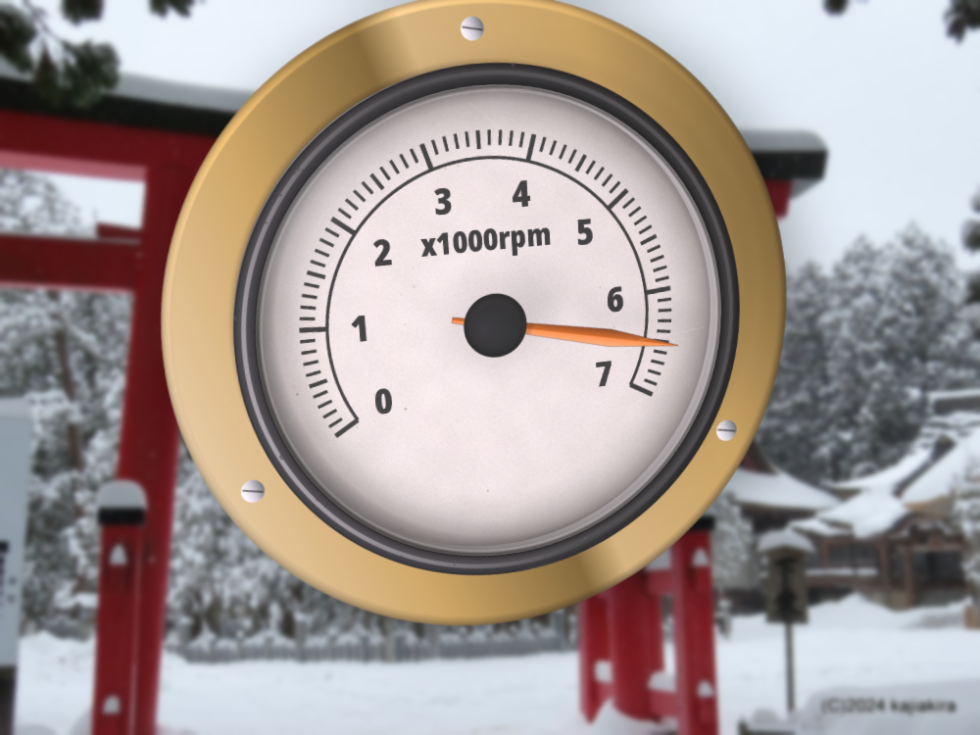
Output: 6500 rpm
